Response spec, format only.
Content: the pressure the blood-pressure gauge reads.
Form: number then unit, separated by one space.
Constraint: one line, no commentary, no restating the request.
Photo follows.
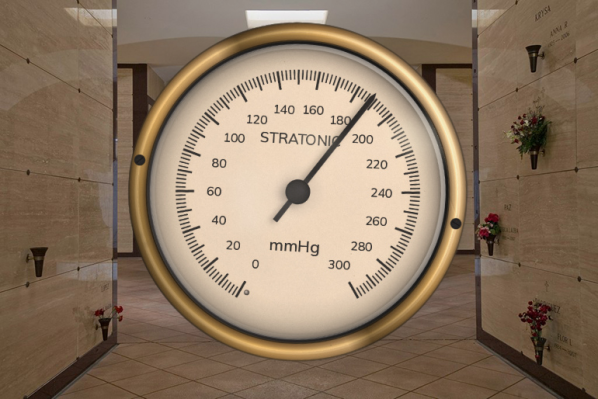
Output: 188 mmHg
